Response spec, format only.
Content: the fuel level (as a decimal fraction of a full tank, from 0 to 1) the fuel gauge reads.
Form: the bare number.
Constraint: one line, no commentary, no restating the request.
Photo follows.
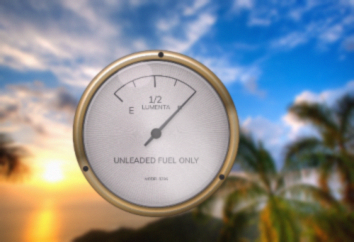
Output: 1
